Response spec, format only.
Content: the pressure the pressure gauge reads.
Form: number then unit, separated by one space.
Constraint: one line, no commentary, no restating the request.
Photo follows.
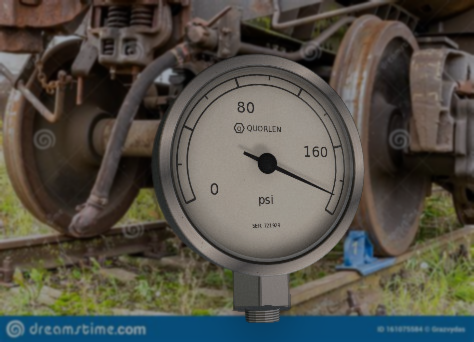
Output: 190 psi
